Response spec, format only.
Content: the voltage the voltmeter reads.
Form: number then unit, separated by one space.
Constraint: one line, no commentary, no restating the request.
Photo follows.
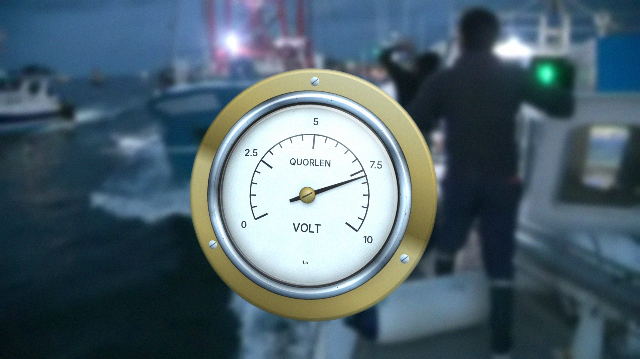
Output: 7.75 V
